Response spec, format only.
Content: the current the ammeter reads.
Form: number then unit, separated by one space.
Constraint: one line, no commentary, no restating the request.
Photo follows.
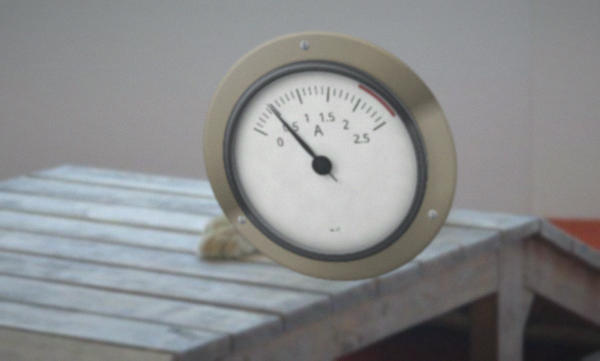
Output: 0.5 A
